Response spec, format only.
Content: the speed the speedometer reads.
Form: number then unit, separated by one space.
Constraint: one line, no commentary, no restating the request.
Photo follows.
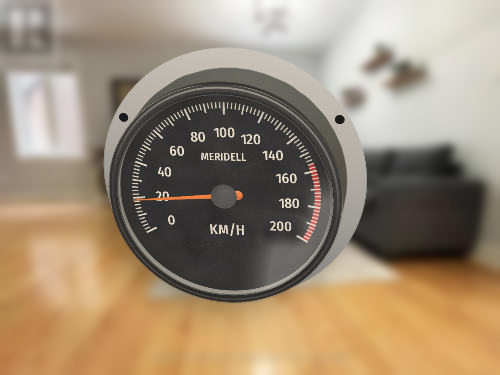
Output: 20 km/h
